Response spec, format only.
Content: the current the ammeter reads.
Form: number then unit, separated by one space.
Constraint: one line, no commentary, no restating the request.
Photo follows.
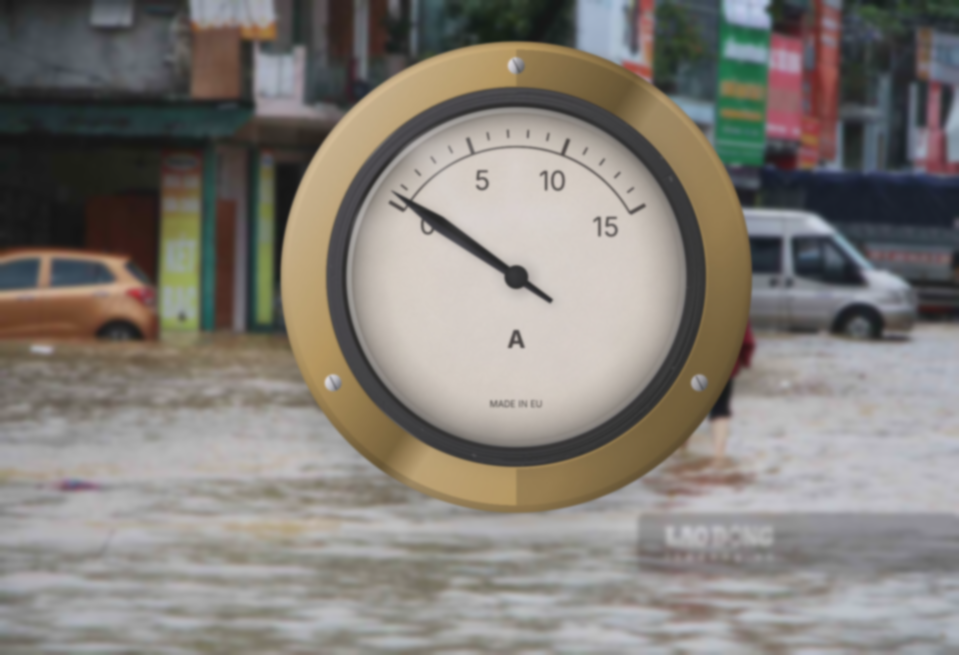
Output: 0.5 A
